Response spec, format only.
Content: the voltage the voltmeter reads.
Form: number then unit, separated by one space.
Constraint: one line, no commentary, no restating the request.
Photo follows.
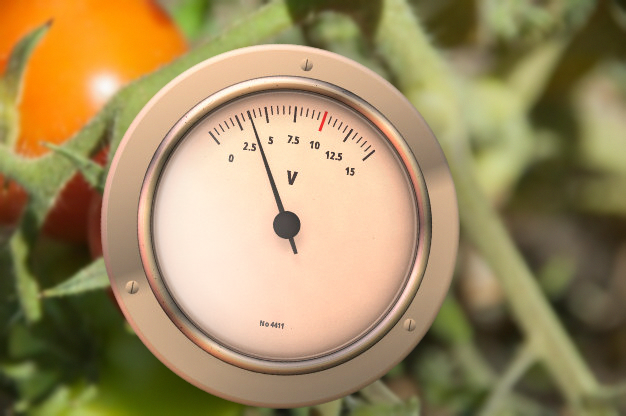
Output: 3.5 V
